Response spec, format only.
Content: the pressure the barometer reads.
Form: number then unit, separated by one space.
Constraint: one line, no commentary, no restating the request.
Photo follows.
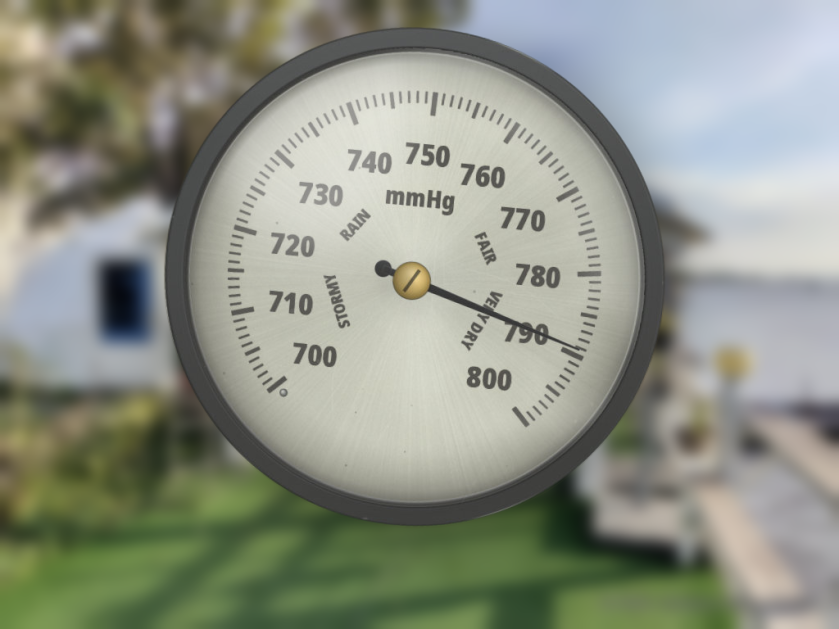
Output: 789 mmHg
